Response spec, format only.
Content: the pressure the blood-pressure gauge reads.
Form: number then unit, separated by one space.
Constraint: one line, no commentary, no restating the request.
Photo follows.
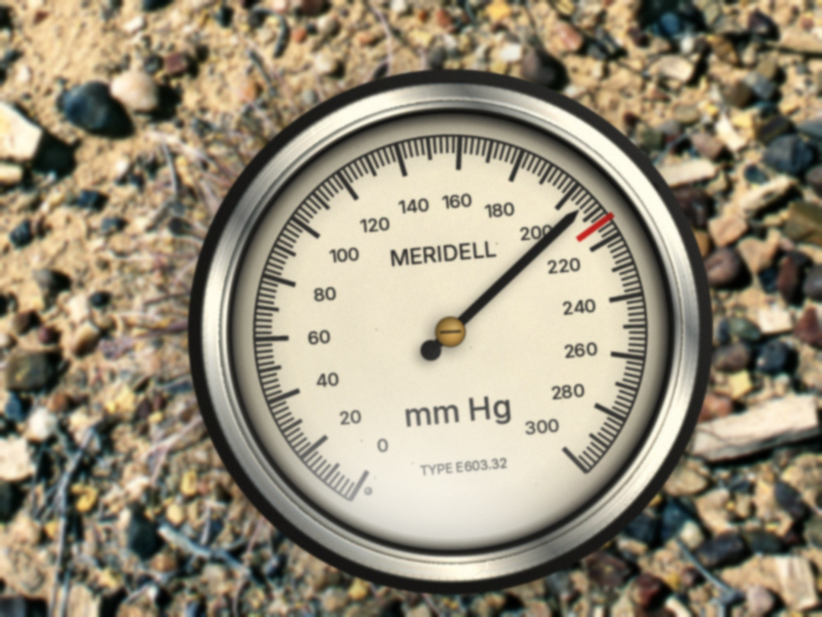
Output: 206 mmHg
